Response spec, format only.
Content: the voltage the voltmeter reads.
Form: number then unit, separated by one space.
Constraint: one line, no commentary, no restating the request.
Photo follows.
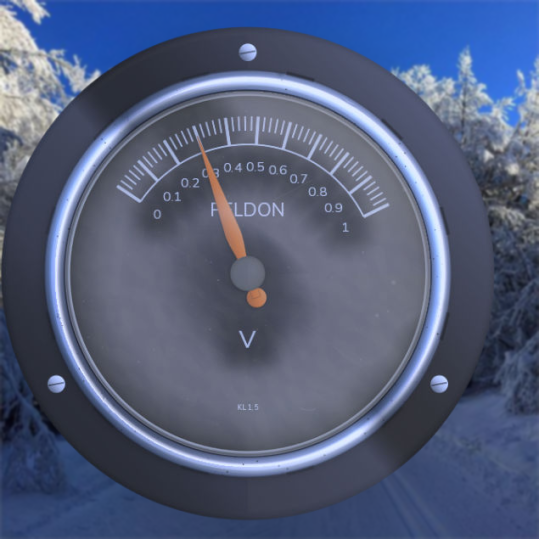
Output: 0.3 V
